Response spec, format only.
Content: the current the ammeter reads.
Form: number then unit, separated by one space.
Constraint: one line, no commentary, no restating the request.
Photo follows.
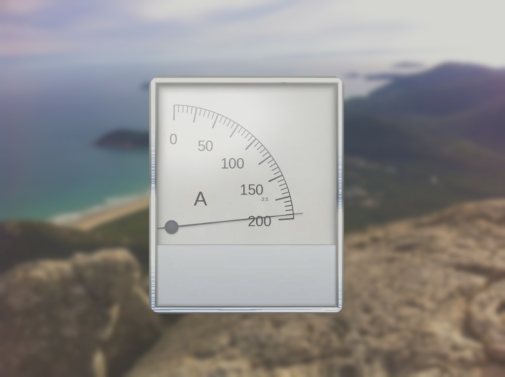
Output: 195 A
